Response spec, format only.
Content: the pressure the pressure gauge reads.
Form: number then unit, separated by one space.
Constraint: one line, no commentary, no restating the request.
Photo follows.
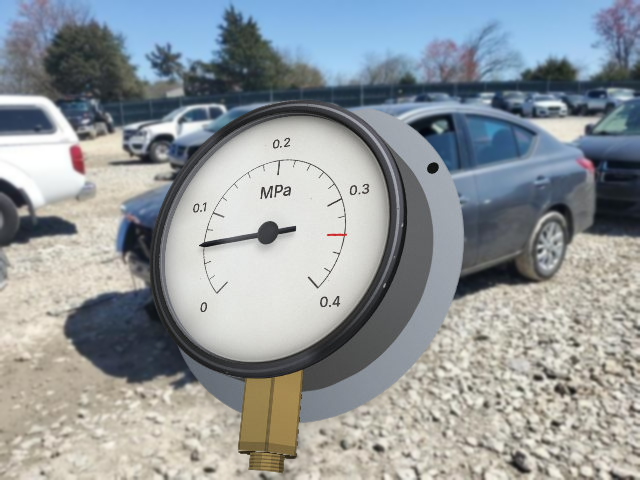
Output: 0.06 MPa
